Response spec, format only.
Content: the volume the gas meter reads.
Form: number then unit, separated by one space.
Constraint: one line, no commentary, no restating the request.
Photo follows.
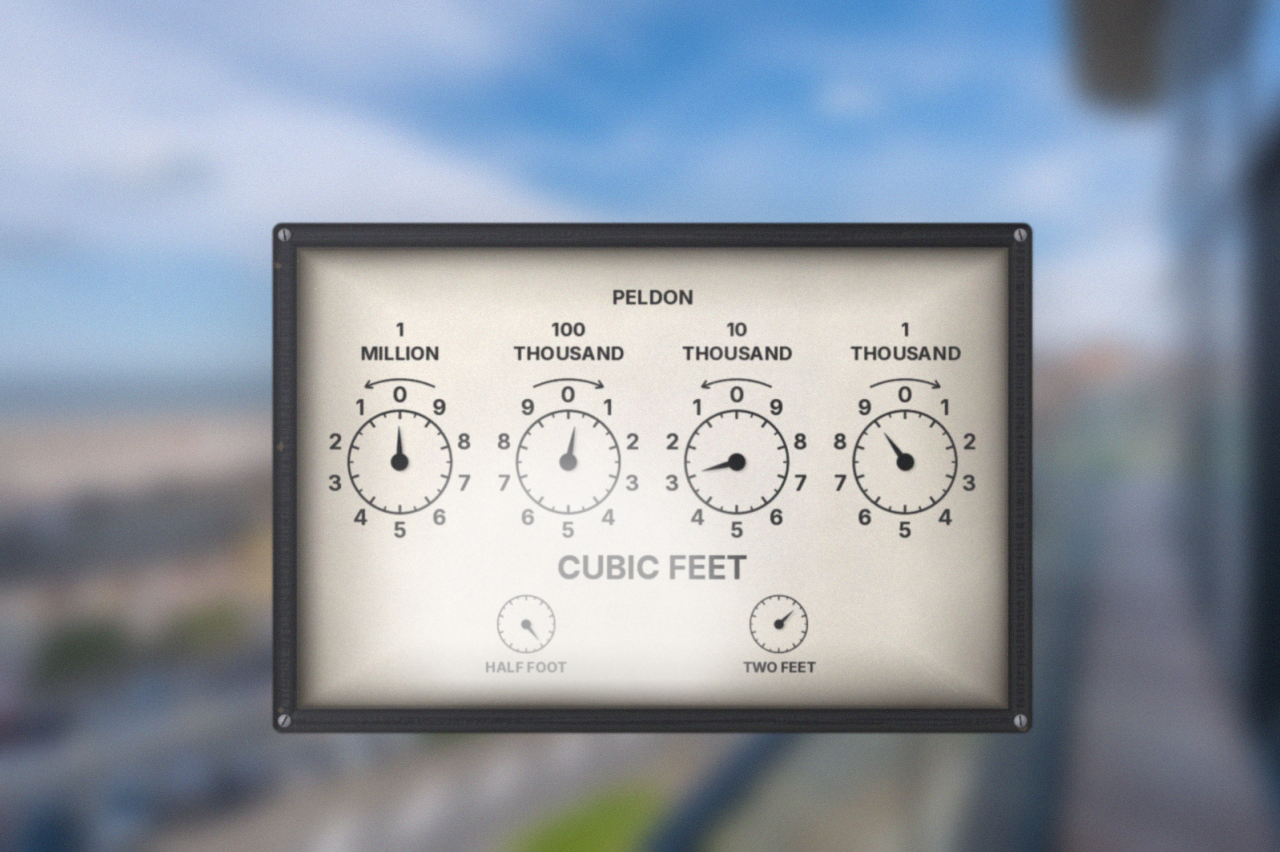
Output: 2900 ft³
